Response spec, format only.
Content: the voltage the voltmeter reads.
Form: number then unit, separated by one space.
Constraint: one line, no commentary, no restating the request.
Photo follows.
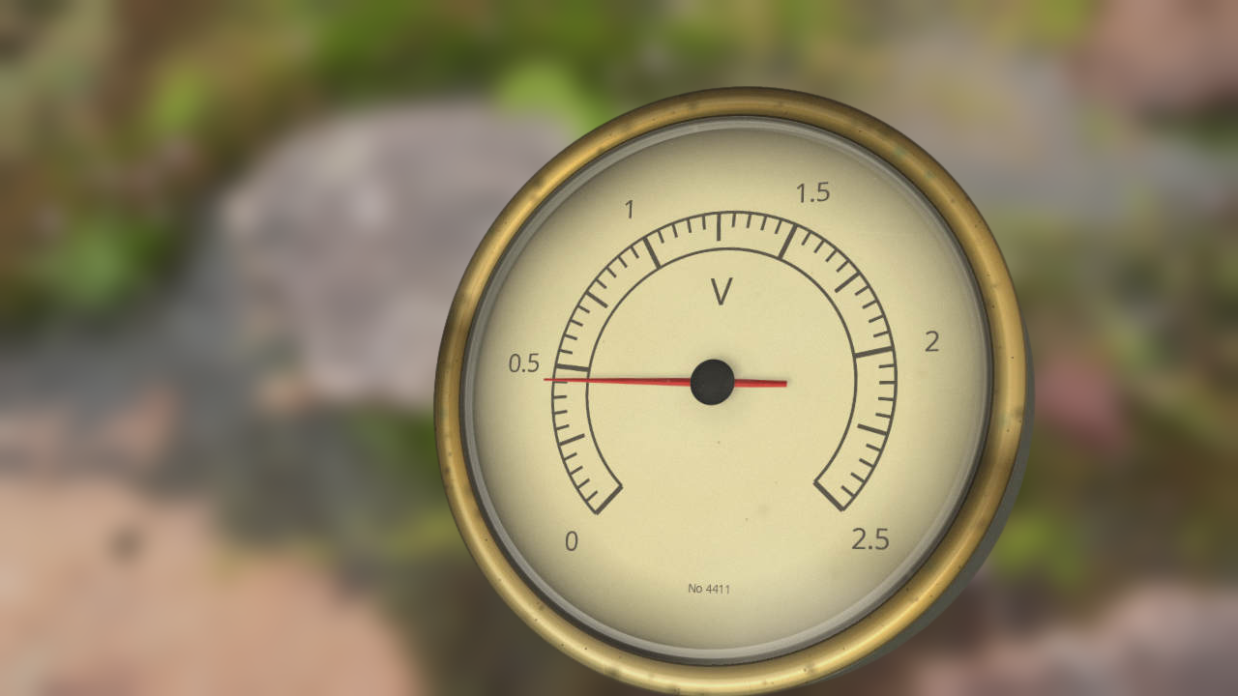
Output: 0.45 V
